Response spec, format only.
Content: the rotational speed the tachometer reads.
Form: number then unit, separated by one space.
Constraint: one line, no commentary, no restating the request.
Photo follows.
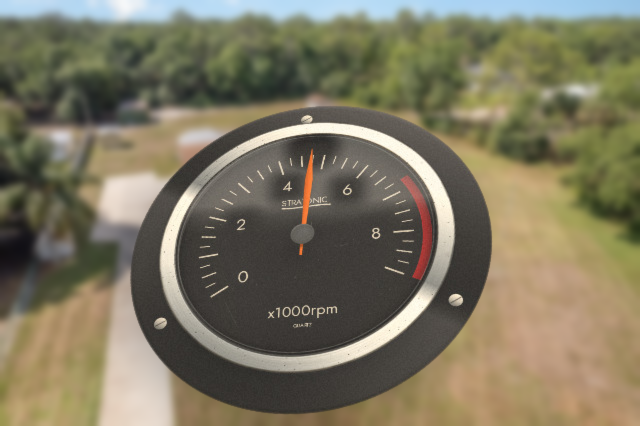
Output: 4750 rpm
